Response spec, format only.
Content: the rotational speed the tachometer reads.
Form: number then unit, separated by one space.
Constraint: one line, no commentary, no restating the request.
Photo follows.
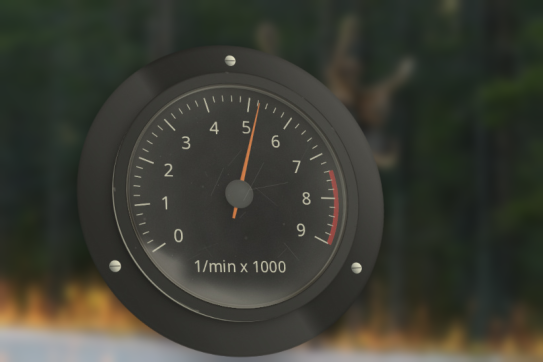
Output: 5200 rpm
